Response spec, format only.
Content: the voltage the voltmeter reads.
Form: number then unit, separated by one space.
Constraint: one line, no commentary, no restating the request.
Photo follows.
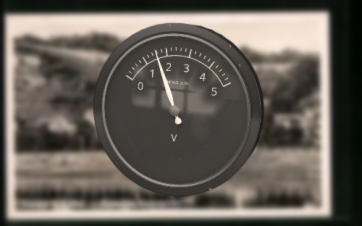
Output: 1.6 V
